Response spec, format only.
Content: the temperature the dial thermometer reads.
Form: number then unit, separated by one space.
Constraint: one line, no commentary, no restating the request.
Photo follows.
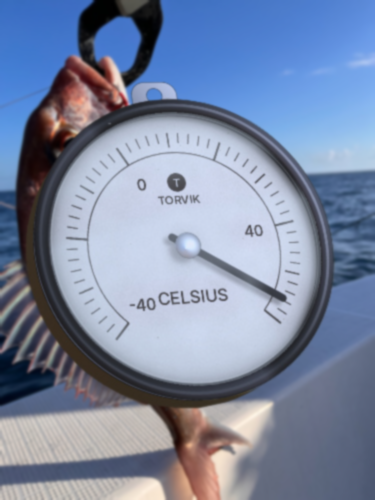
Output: 56 °C
